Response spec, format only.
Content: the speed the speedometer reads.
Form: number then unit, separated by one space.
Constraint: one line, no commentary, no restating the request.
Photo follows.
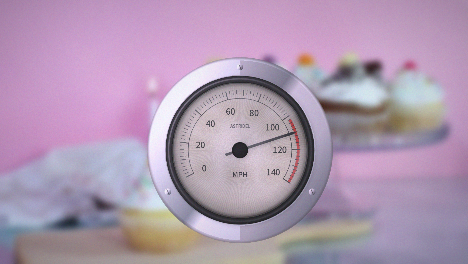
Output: 110 mph
